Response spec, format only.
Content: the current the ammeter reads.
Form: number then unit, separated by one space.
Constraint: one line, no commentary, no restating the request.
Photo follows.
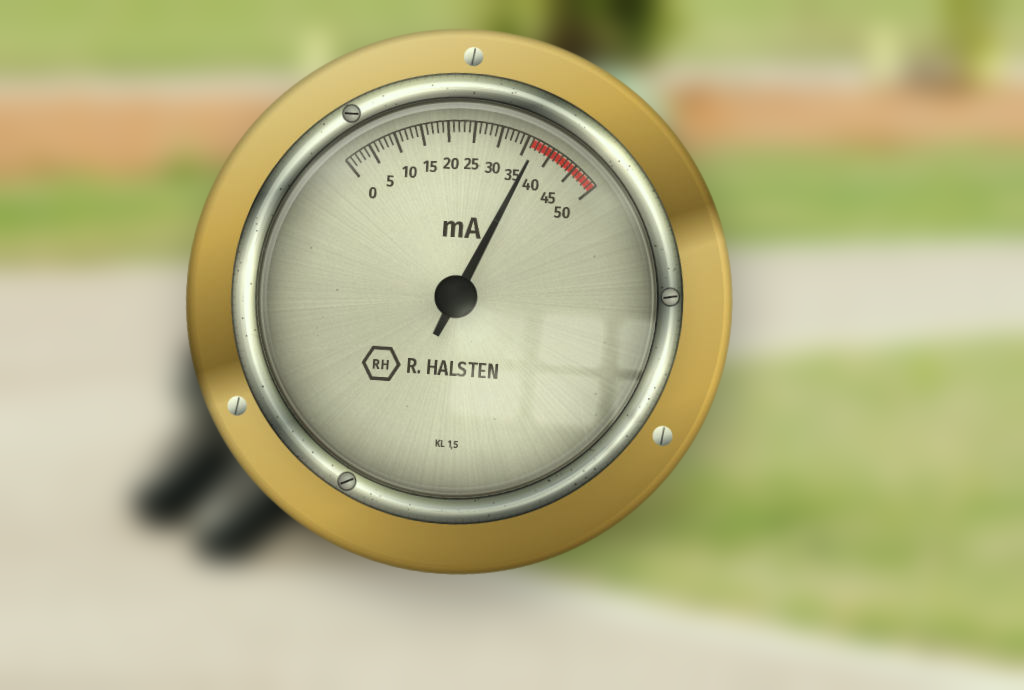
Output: 37 mA
